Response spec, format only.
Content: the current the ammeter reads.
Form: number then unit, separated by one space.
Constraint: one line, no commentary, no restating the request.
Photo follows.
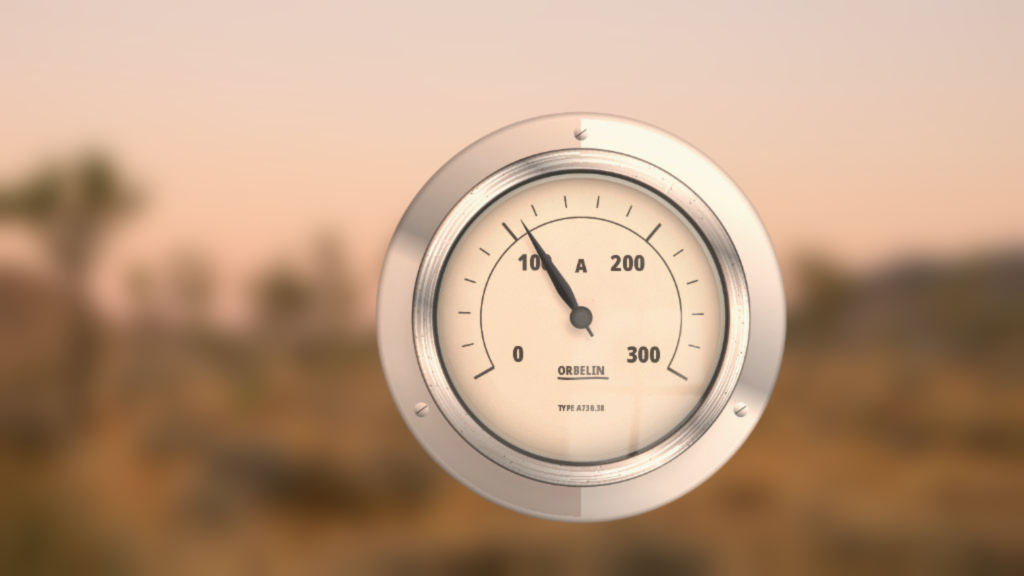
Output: 110 A
